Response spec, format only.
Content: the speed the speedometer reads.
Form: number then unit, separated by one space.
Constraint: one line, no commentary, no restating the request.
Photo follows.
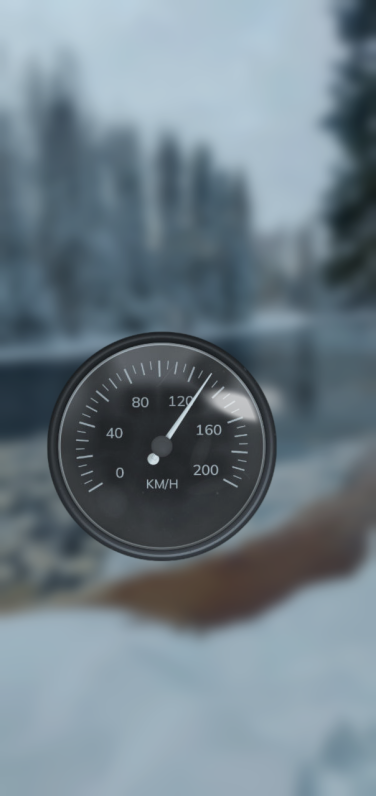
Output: 130 km/h
